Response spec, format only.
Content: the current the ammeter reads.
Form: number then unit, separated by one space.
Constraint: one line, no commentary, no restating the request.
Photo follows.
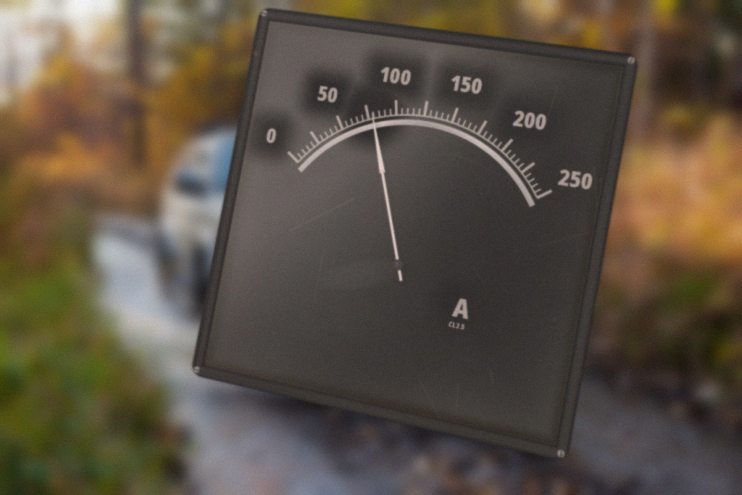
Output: 80 A
